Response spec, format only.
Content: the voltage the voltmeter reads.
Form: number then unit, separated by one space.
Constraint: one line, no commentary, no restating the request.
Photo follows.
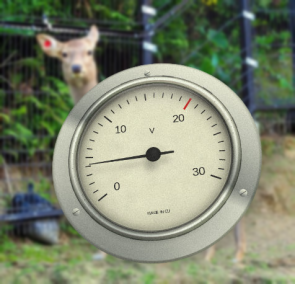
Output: 4 V
